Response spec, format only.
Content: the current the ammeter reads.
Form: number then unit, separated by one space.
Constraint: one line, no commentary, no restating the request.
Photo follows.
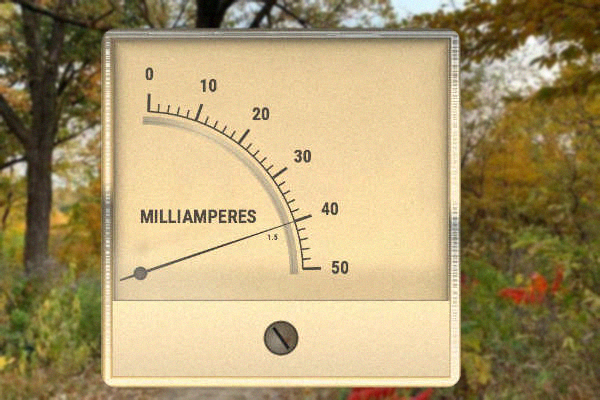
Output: 40 mA
